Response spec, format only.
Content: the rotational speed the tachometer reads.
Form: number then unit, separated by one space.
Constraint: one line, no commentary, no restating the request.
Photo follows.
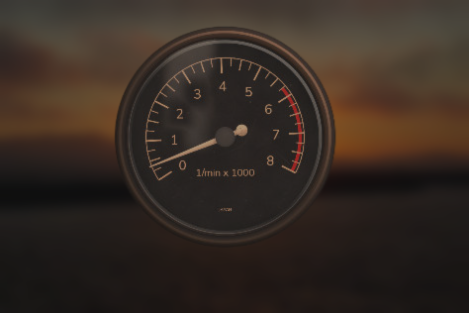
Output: 375 rpm
